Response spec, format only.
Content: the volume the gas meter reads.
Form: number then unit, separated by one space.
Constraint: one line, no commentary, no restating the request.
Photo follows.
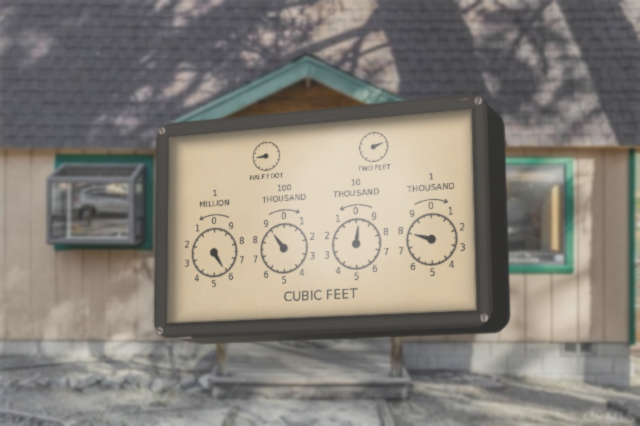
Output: 589800 ft³
